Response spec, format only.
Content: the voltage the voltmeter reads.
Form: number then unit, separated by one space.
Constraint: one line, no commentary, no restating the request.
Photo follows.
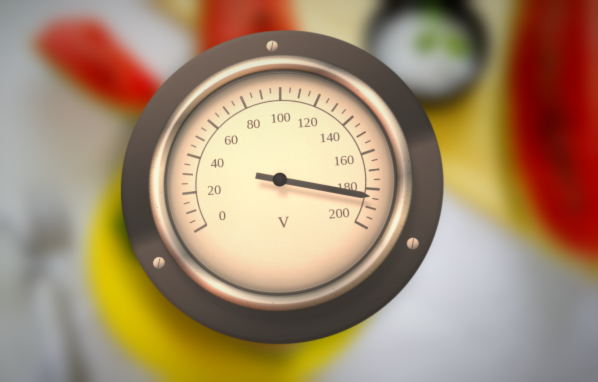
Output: 185 V
